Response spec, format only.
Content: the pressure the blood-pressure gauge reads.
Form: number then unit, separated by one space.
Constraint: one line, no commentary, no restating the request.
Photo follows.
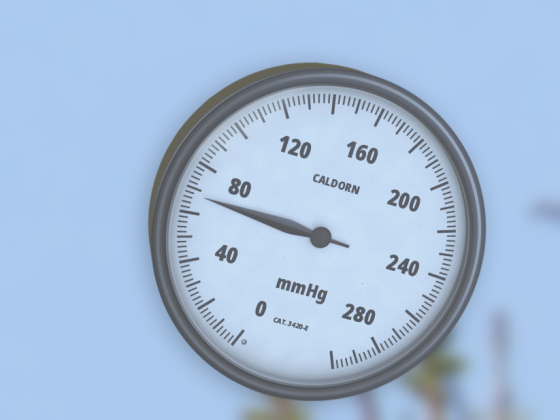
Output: 68 mmHg
